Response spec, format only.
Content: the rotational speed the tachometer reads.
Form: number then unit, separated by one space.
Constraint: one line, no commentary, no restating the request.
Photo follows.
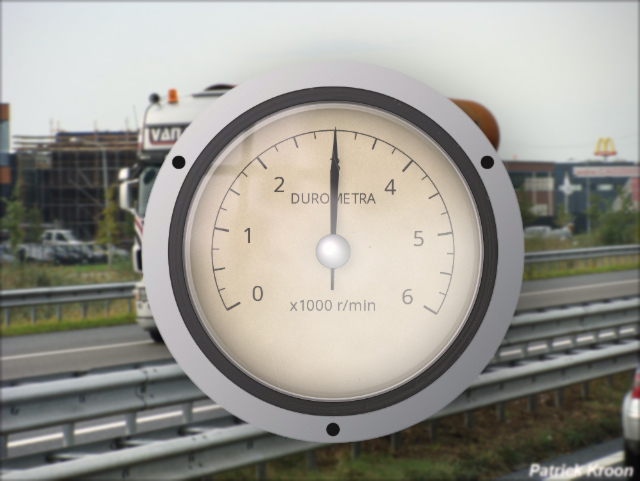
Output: 3000 rpm
